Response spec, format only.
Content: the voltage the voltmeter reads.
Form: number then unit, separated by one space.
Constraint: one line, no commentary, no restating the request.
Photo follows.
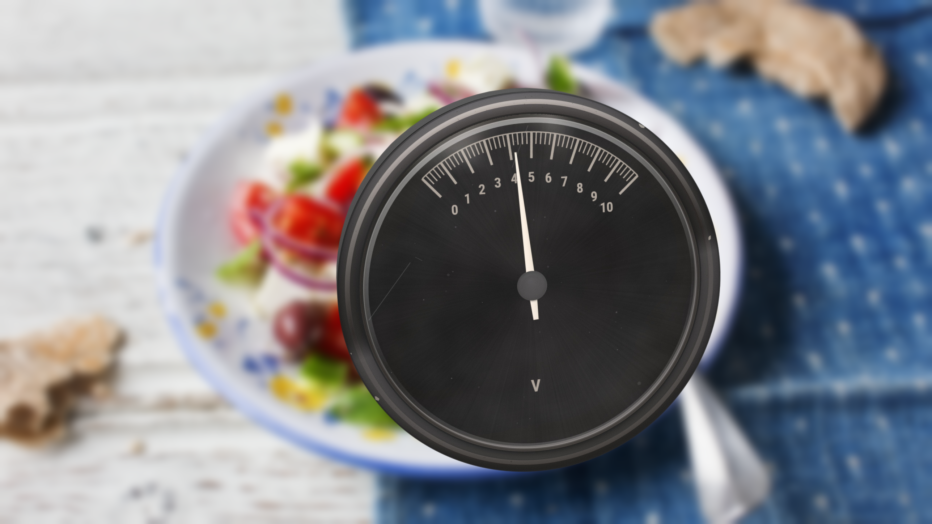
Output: 4.2 V
